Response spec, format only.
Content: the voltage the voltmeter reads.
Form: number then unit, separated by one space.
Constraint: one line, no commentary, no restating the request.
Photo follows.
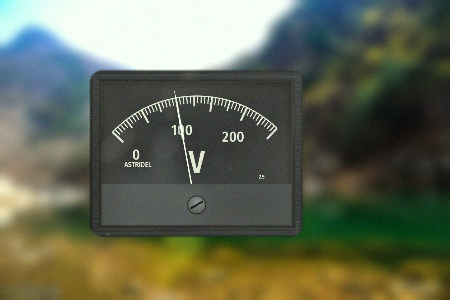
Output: 100 V
